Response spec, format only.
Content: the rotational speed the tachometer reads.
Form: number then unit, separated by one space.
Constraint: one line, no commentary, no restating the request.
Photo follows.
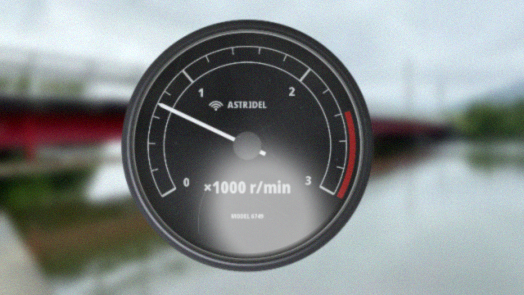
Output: 700 rpm
